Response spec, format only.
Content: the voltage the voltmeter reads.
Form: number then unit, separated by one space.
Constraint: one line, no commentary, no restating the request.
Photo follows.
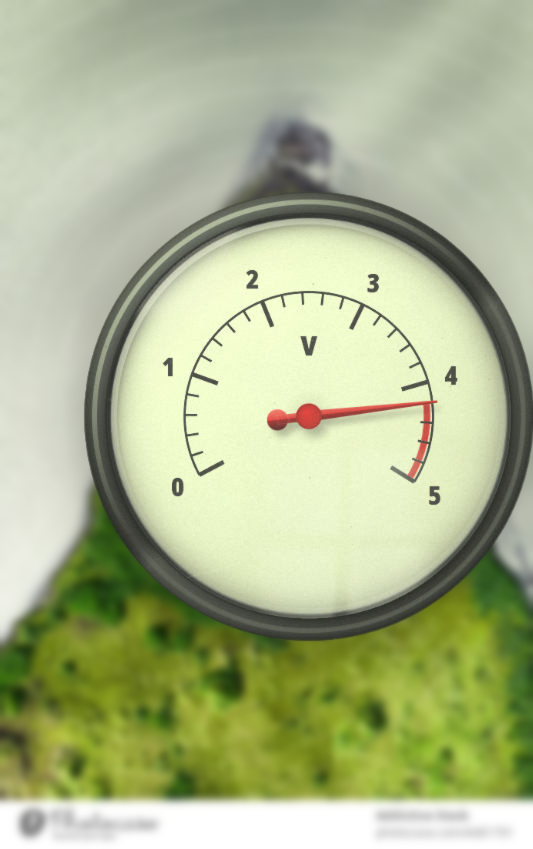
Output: 4.2 V
